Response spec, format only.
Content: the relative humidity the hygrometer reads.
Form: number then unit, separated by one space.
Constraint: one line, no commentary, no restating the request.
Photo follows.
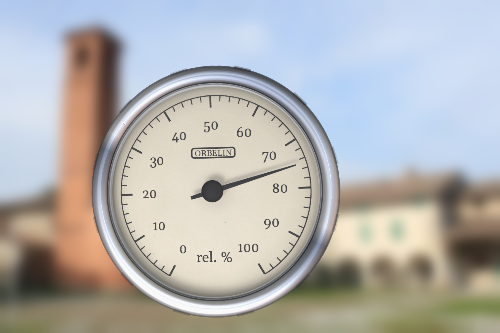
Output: 75 %
